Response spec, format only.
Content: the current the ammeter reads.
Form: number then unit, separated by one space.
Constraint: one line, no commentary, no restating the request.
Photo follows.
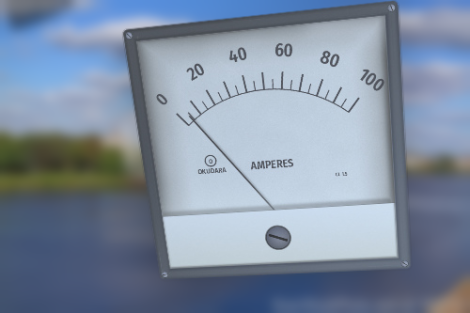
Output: 5 A
